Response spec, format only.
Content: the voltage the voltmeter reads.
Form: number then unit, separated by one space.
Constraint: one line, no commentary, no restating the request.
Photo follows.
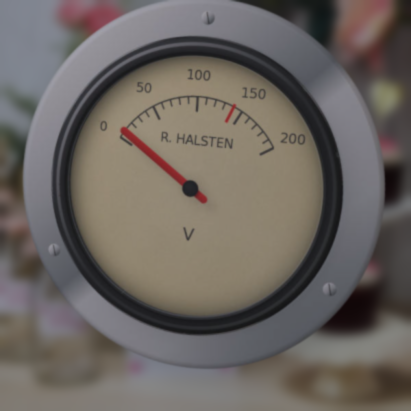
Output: 10 V
